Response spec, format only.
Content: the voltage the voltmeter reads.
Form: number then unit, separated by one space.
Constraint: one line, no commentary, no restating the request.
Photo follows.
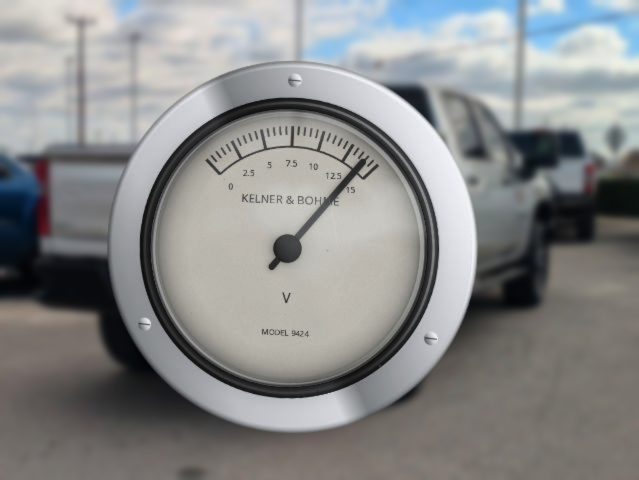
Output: 14 V
